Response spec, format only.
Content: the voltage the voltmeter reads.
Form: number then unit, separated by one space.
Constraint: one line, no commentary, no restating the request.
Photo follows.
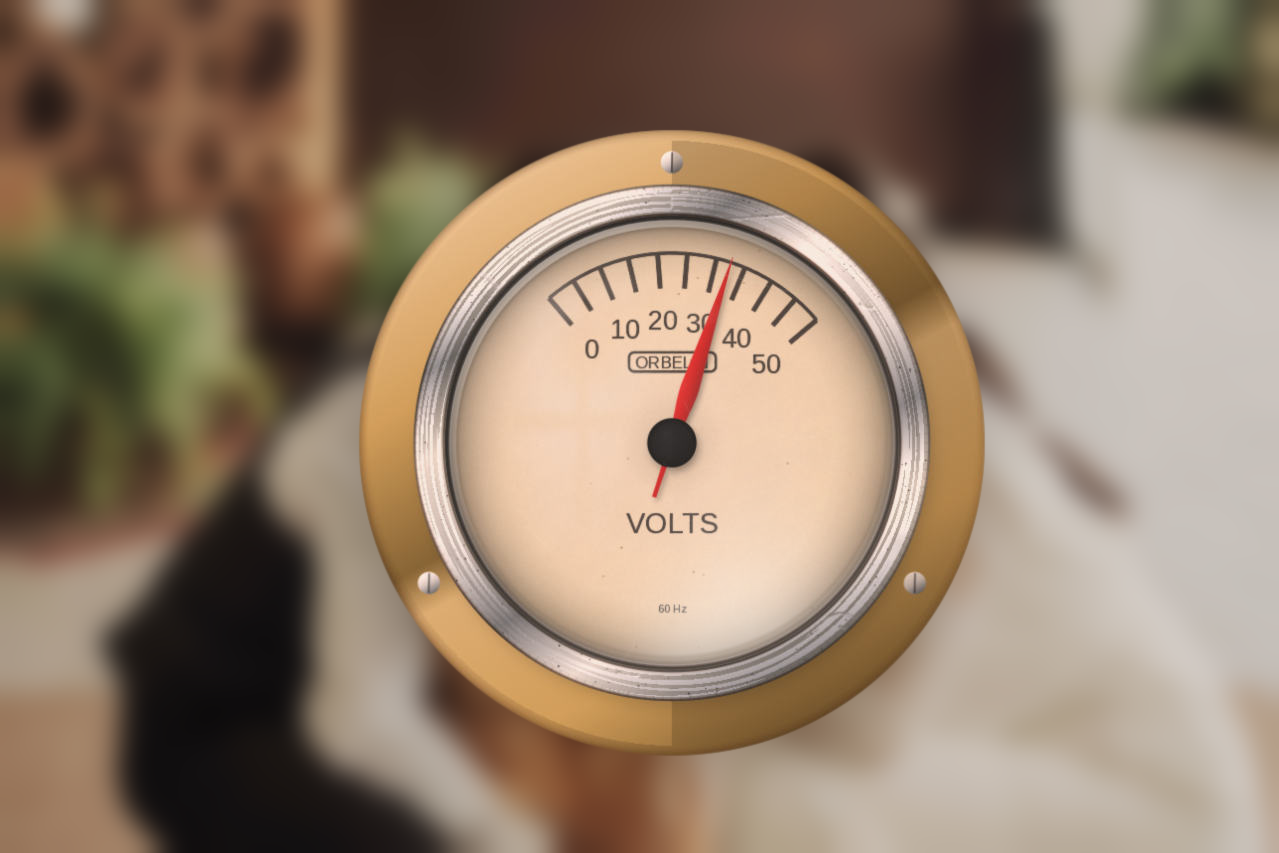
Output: 32.5 V
